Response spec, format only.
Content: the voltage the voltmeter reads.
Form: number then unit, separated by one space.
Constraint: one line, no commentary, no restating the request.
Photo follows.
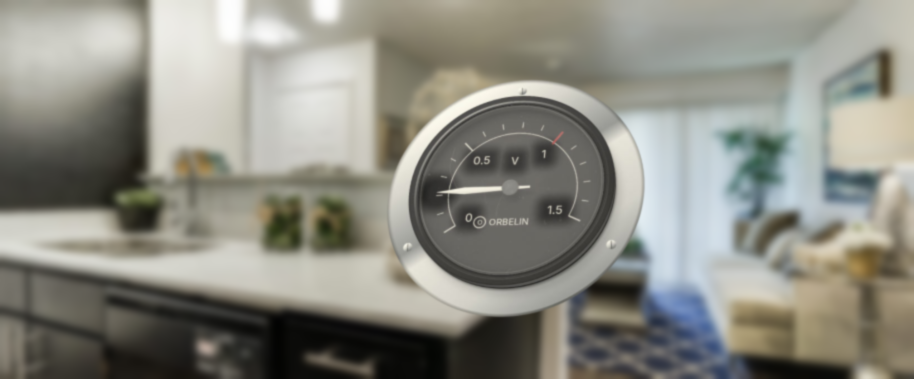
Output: 0.2 V
